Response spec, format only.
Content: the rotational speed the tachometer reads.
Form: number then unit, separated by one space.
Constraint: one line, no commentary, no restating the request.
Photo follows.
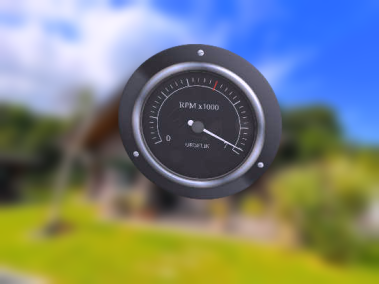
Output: 6800 rpm
